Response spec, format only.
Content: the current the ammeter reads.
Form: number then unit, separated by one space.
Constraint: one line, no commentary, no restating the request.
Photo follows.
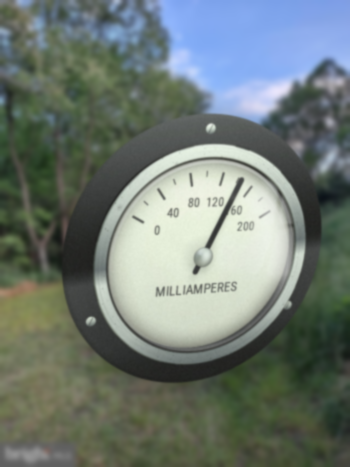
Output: 140 mA
